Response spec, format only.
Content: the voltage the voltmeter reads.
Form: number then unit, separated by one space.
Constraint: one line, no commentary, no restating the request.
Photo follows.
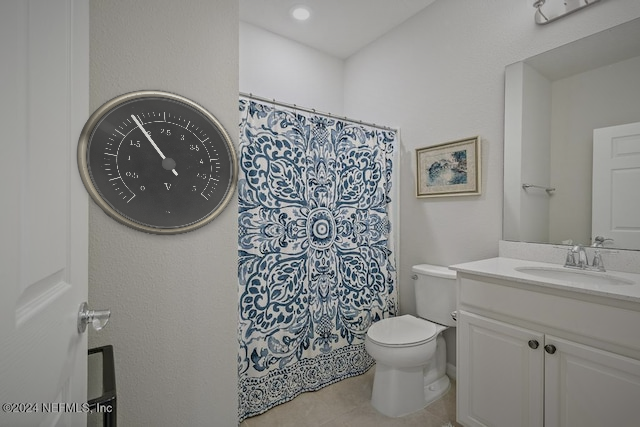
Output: 1.9 V
